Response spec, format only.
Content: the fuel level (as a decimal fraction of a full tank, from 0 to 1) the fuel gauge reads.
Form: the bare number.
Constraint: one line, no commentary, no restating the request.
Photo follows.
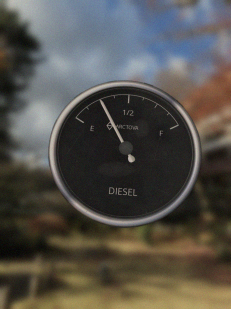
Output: 0.25
